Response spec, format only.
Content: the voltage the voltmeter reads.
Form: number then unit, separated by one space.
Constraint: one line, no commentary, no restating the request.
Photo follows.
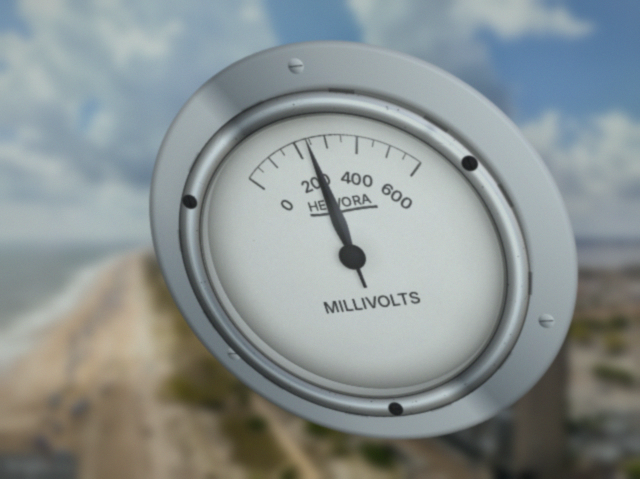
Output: 250 mV
